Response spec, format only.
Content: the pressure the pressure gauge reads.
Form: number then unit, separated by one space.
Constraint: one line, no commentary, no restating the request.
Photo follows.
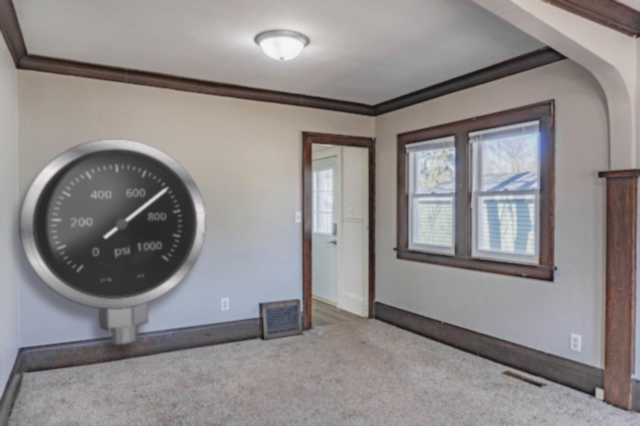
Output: 700 psi
